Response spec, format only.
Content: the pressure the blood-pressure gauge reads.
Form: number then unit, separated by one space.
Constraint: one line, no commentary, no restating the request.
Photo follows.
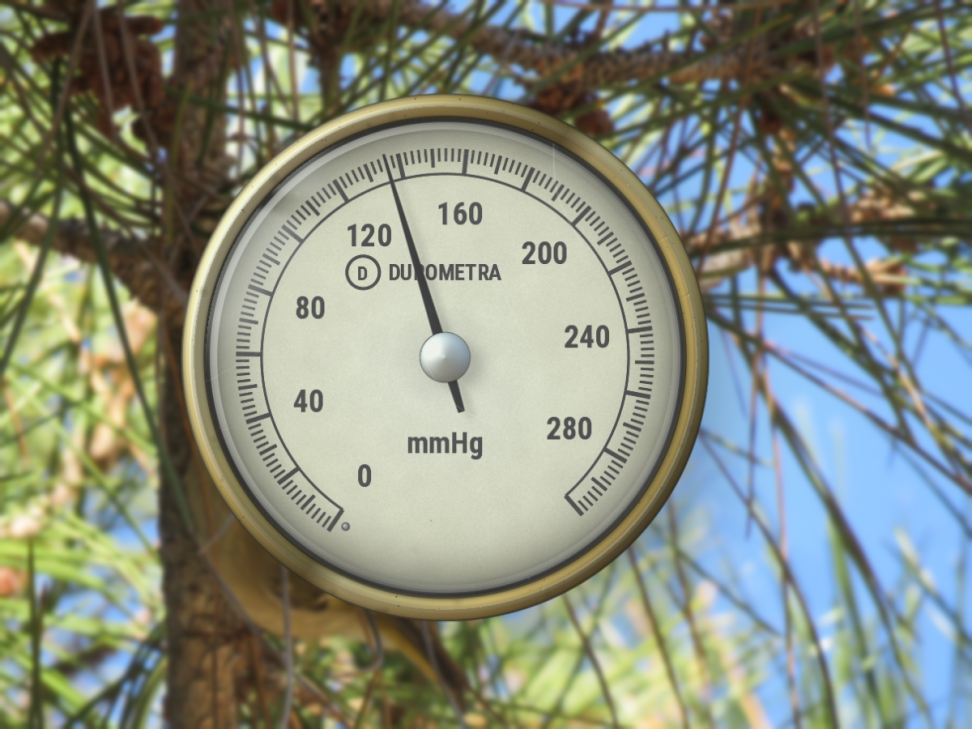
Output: 136 mmHg
